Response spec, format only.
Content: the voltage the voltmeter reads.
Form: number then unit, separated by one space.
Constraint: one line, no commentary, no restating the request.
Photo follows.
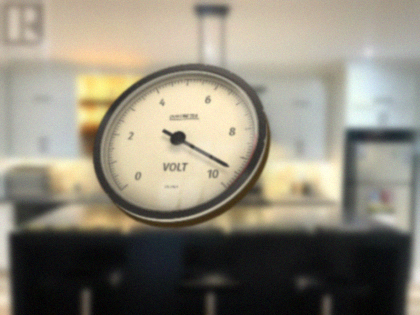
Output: 9.5 V
